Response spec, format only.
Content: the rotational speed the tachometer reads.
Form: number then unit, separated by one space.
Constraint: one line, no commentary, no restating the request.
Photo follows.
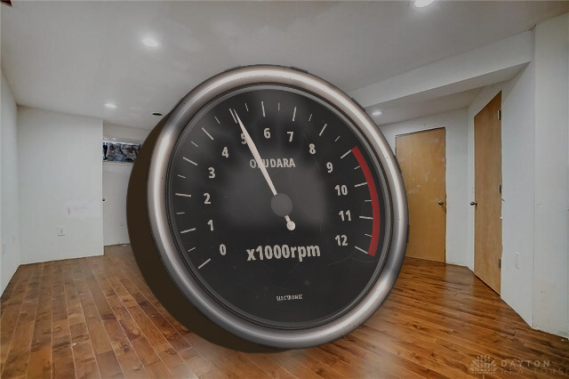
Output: 5000 rpm
